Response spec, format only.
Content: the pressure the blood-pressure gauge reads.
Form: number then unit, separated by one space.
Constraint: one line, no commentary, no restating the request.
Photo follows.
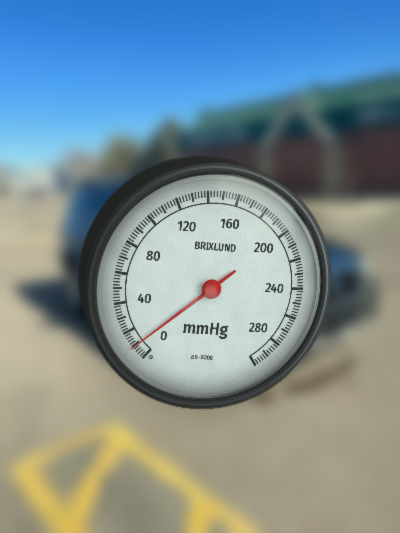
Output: 10 mmHg
